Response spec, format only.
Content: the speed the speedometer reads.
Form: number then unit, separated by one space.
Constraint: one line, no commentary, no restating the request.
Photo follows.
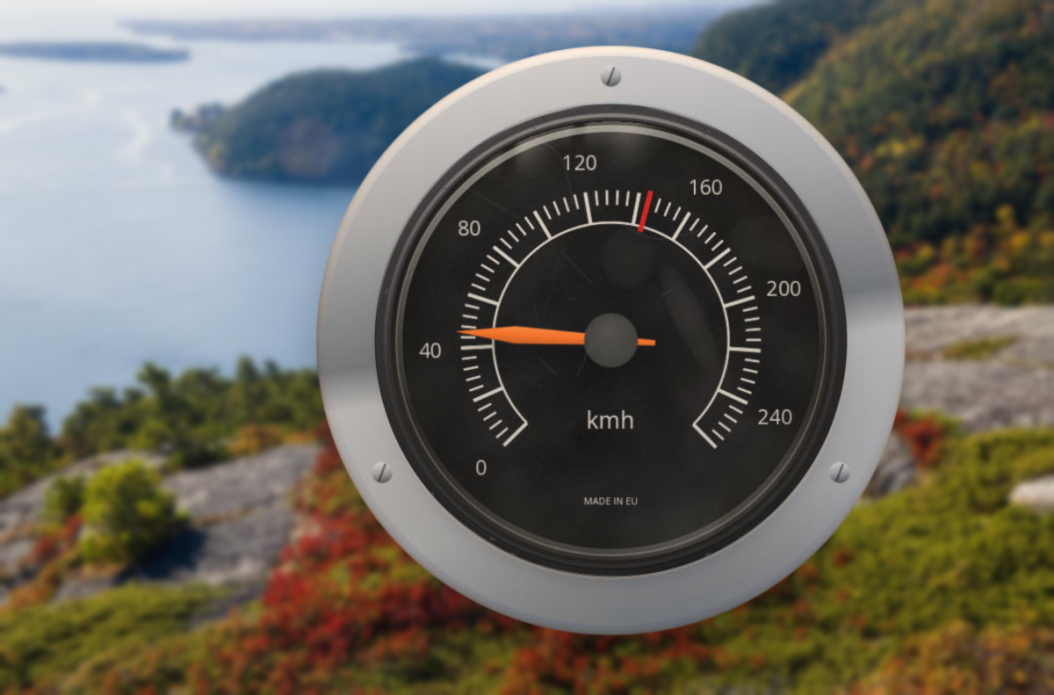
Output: 46 km/h
